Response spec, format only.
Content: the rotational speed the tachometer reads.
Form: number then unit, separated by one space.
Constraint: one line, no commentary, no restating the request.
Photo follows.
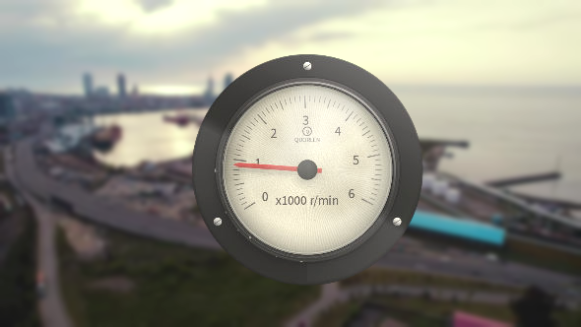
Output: 900 rpm
